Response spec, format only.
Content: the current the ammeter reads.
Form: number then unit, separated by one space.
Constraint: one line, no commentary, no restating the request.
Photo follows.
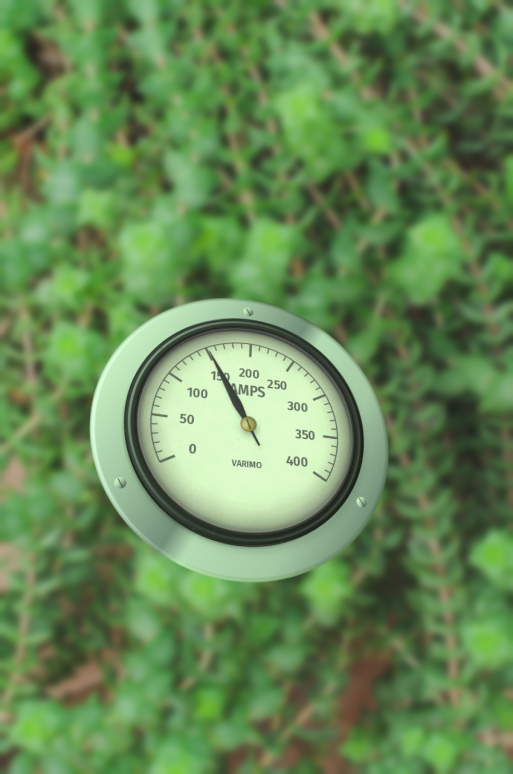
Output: 150 A
